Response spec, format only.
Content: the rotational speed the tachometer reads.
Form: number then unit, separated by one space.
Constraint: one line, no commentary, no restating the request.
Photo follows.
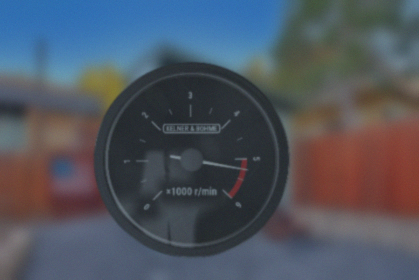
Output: 5250 rpm
